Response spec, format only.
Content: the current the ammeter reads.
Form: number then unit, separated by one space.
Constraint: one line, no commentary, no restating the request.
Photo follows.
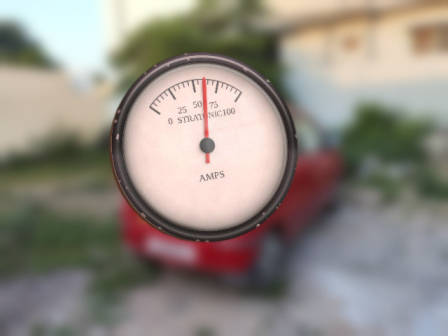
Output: 60 A
